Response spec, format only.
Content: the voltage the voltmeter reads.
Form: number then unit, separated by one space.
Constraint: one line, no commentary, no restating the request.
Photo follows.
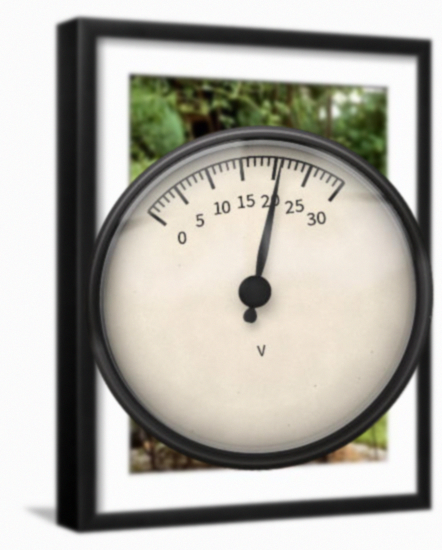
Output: 21 V
